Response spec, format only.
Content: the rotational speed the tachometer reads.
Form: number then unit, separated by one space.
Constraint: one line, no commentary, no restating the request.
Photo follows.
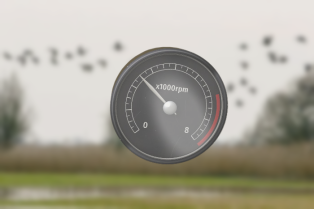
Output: 2500 rpm
